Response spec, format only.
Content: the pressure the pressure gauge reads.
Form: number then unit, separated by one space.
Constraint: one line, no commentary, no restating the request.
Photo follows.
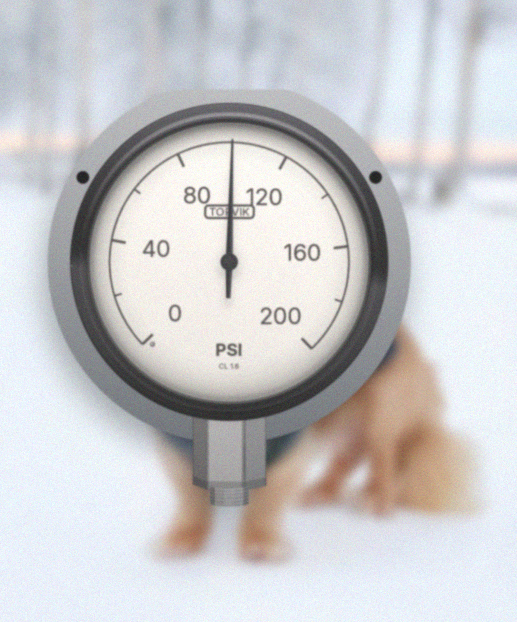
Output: 100 psi
